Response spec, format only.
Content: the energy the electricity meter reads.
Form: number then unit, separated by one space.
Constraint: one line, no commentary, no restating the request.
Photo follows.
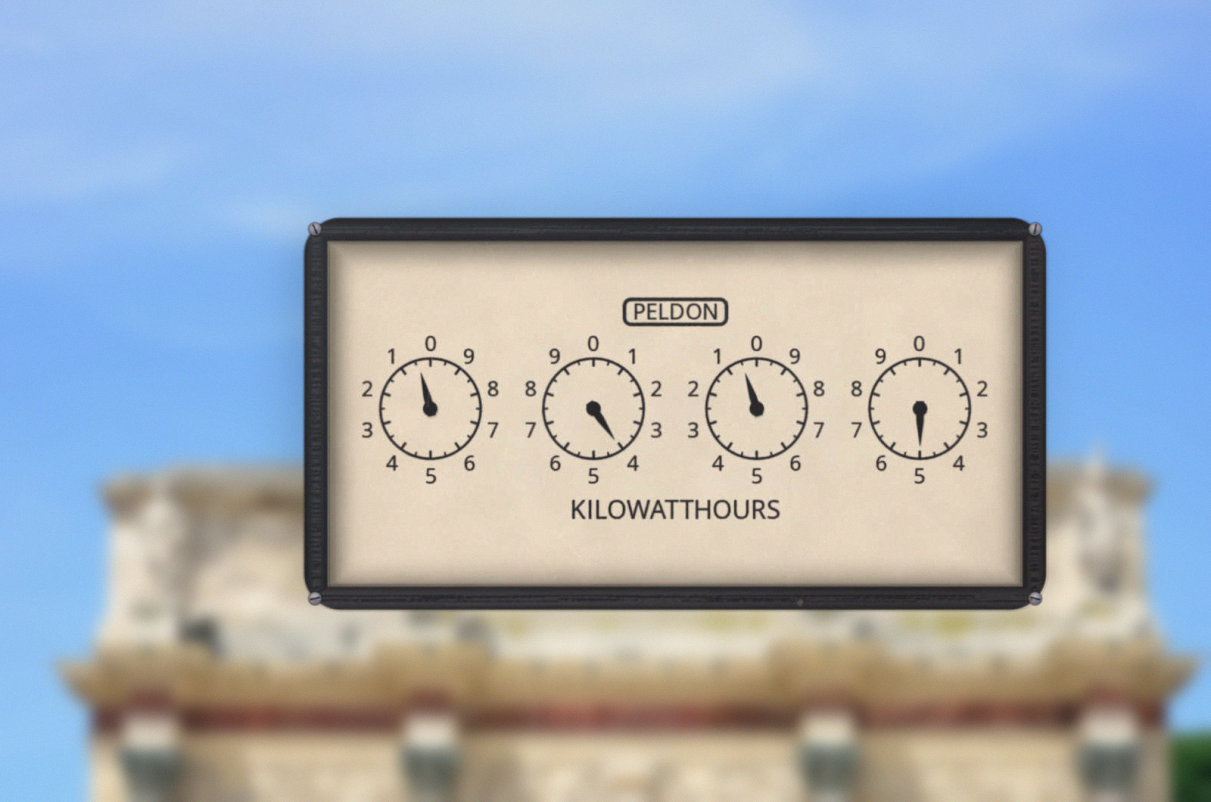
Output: 405 kWh
